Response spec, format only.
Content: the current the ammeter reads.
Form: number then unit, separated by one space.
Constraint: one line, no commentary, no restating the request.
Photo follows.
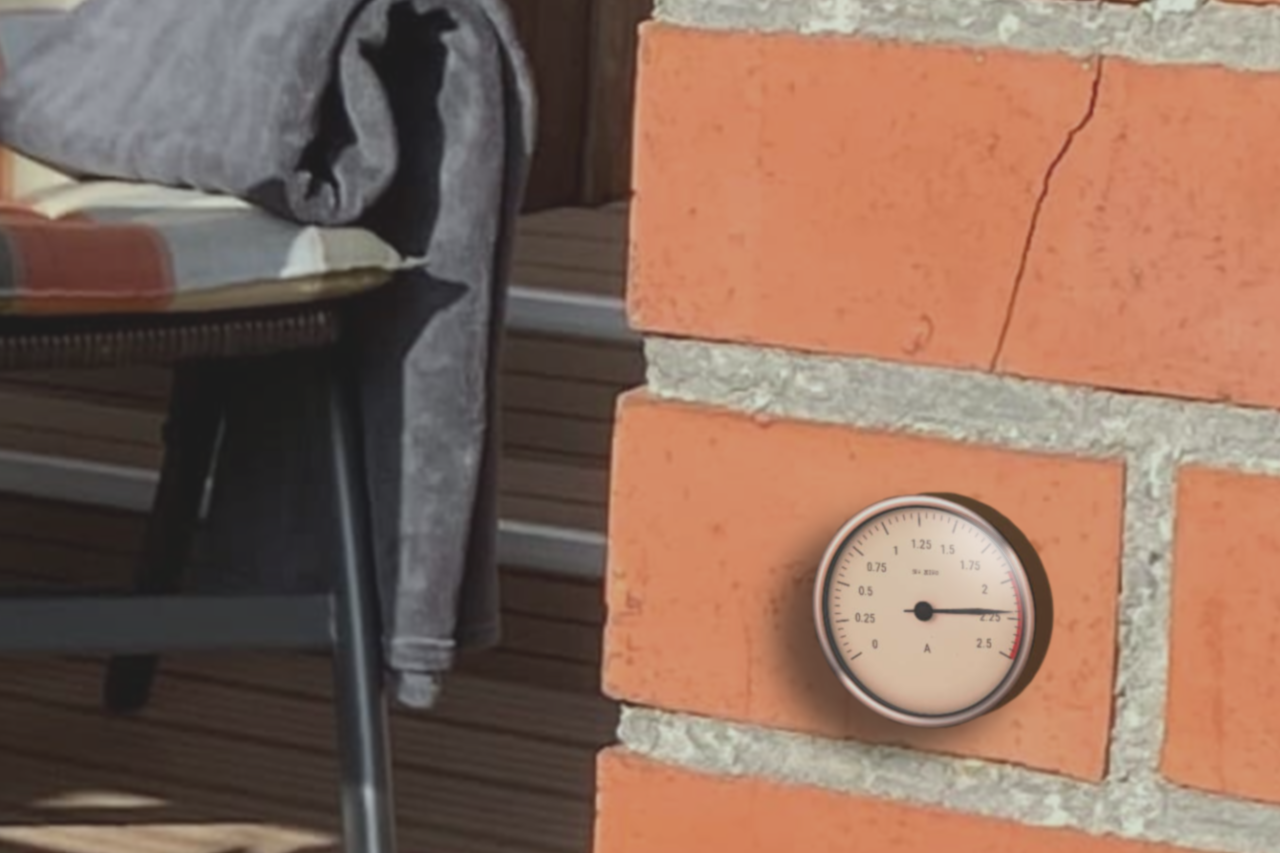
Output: 2.2 A
